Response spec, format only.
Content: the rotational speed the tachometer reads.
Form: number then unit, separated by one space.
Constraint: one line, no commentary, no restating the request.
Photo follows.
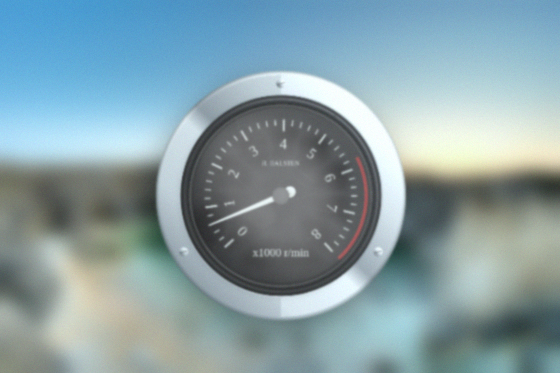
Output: 600 rpm
